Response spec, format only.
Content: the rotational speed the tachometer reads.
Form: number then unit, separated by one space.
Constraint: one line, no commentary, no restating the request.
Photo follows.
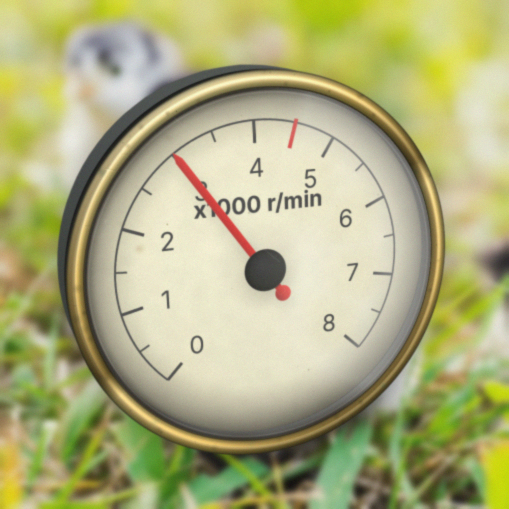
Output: 3000 rpm
